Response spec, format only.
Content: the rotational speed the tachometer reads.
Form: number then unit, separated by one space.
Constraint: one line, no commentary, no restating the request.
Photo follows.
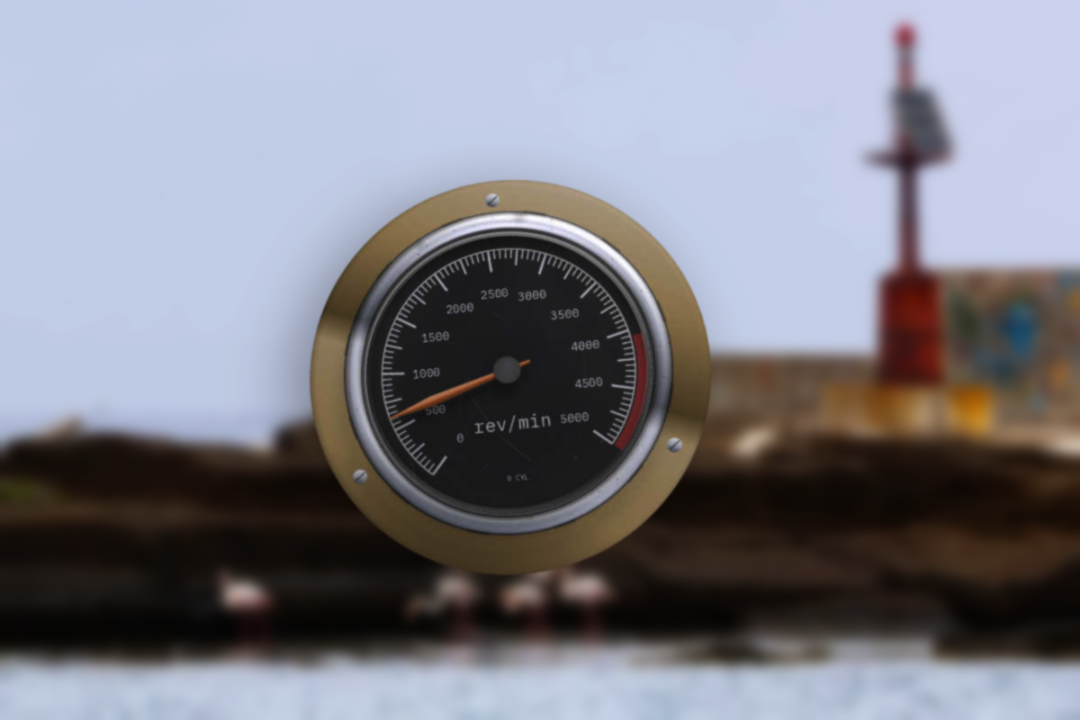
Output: 600 rpm
